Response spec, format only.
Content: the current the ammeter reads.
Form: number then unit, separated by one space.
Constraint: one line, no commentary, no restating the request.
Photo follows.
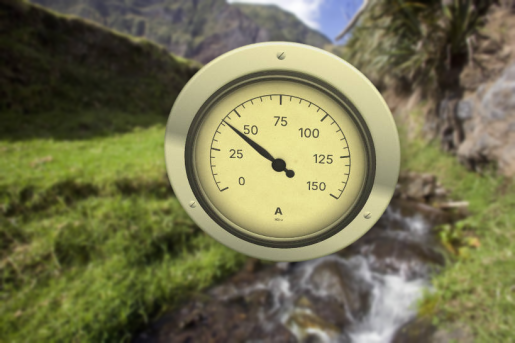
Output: 42.5 A
